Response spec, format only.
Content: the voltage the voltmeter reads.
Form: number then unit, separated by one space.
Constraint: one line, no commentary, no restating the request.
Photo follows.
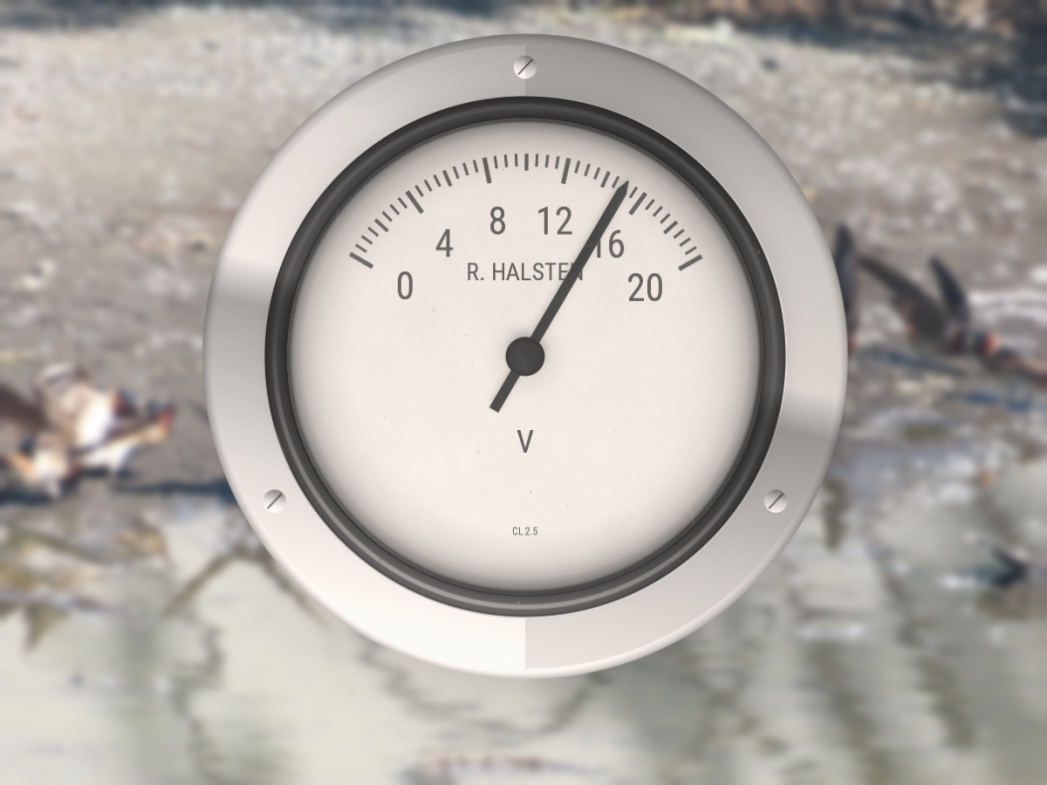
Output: 15 V
